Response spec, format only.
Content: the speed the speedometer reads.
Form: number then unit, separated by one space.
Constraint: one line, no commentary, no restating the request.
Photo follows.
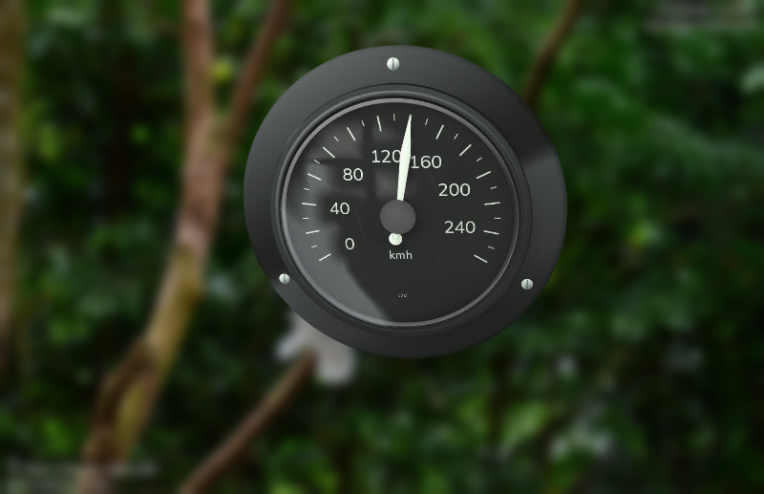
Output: 140 km/h
